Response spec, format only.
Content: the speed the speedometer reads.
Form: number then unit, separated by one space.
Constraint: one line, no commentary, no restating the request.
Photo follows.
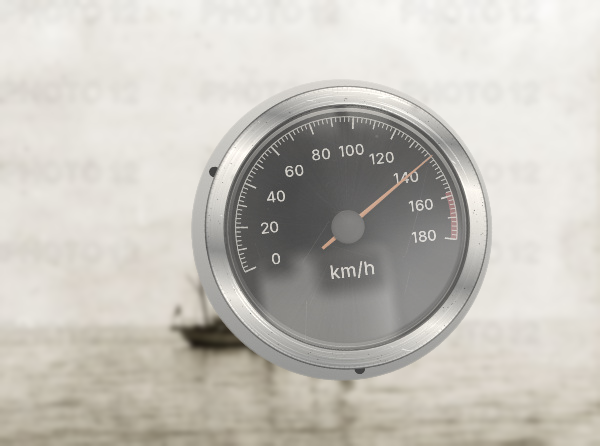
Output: 140 km/h
